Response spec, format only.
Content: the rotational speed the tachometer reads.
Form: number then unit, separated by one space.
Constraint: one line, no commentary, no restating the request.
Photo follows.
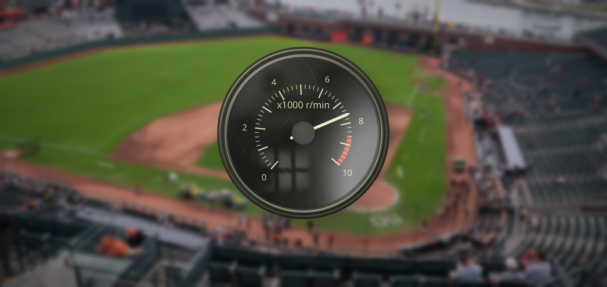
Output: 7600 rpm
